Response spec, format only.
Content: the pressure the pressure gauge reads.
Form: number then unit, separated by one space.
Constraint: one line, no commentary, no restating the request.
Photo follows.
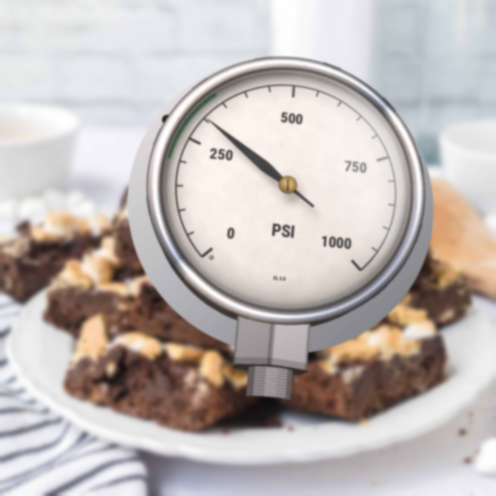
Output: 300 psi
